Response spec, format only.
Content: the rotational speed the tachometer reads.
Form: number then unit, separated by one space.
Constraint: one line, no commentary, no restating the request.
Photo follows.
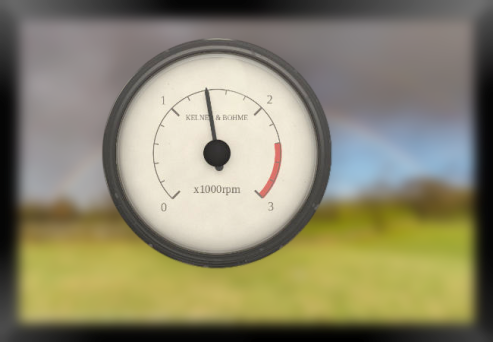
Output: 1400 rpm
